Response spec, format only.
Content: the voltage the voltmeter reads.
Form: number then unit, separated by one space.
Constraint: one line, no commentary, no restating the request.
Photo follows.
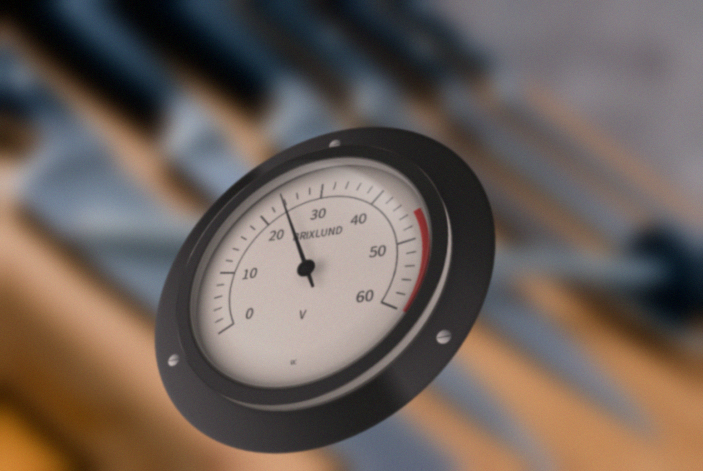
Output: 24 V
